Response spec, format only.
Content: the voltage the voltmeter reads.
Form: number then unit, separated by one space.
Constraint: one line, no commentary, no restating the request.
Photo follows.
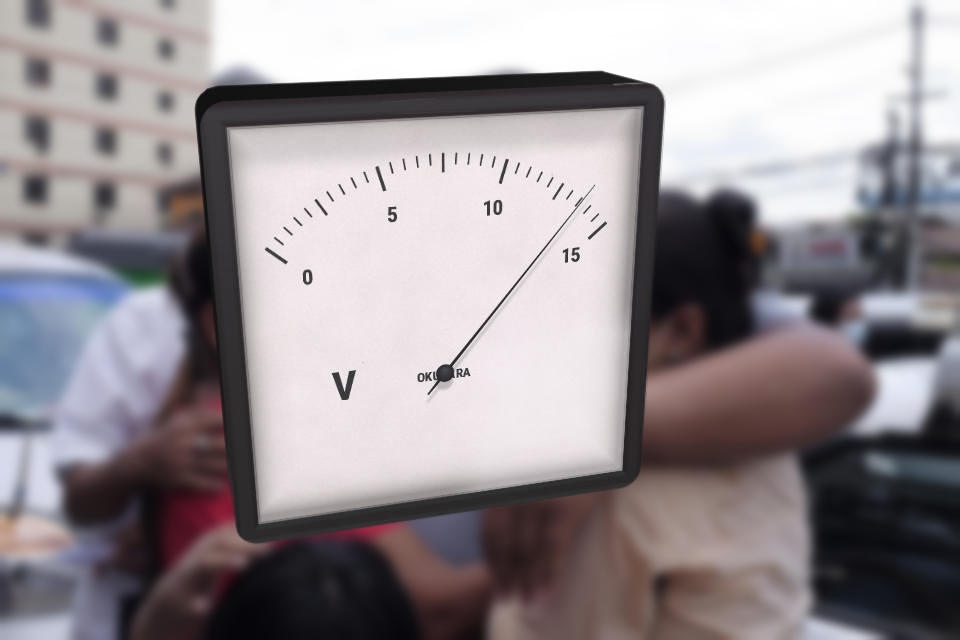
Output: 13.5 V
